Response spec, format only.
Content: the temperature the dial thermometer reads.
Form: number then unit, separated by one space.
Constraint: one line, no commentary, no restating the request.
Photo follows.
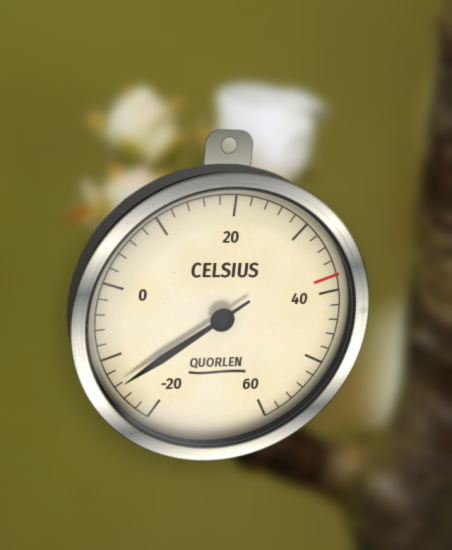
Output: -14 °C
